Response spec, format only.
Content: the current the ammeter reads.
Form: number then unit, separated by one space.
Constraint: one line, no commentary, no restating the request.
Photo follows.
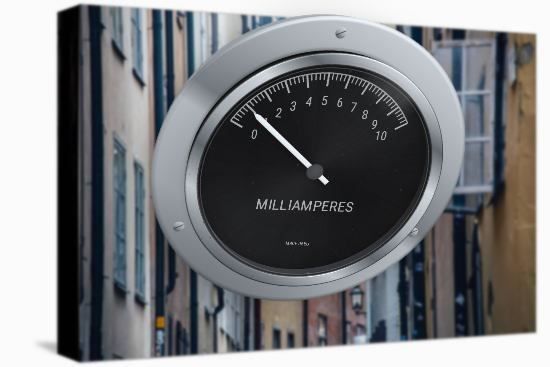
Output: 1 mA
